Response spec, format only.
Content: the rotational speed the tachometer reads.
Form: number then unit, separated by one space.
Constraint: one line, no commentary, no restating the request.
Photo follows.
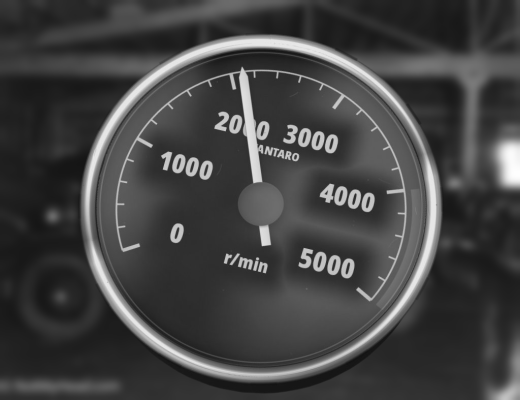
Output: 2100 rpm
